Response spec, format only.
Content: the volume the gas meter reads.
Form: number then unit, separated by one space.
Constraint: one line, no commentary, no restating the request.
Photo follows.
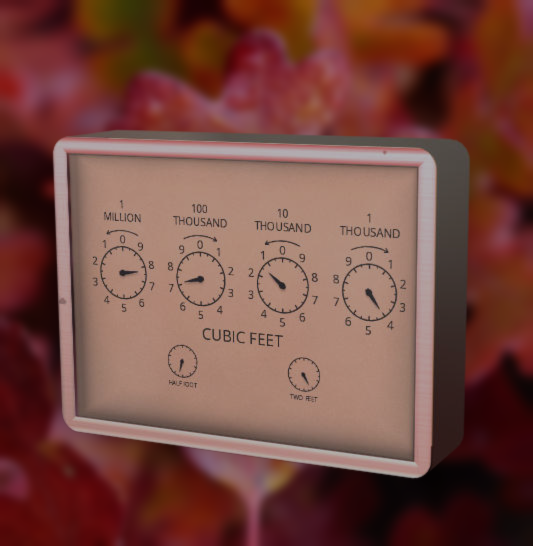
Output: 771400 ft³
